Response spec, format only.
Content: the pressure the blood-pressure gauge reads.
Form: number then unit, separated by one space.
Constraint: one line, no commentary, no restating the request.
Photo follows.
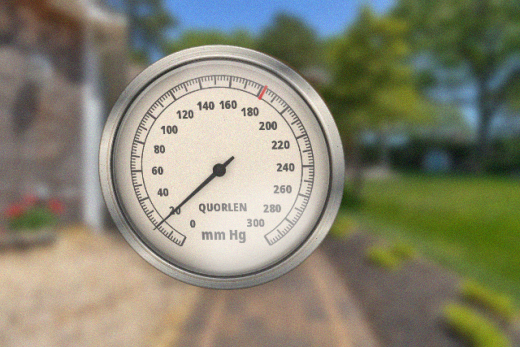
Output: 20 mmHg
